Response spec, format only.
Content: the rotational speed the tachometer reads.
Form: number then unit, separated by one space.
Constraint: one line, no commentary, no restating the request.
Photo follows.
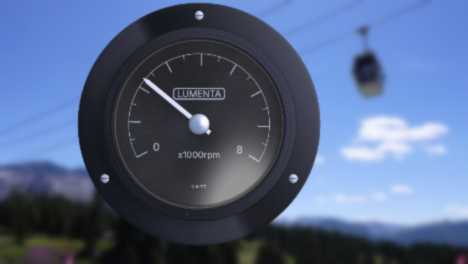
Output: 2250 rpm
